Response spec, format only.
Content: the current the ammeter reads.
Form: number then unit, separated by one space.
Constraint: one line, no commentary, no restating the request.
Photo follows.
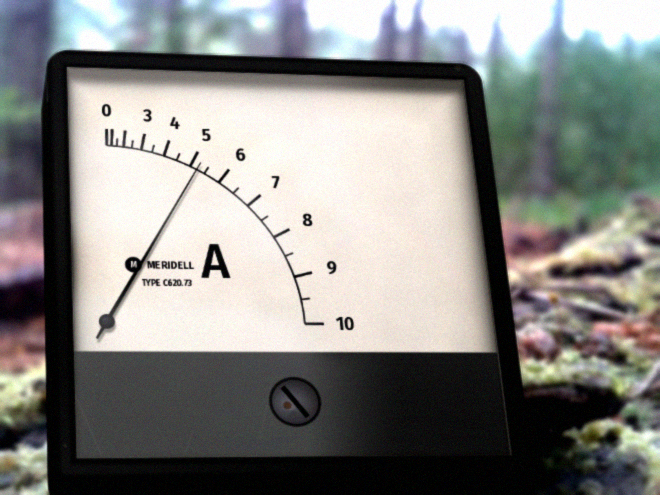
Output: 5.25 A
